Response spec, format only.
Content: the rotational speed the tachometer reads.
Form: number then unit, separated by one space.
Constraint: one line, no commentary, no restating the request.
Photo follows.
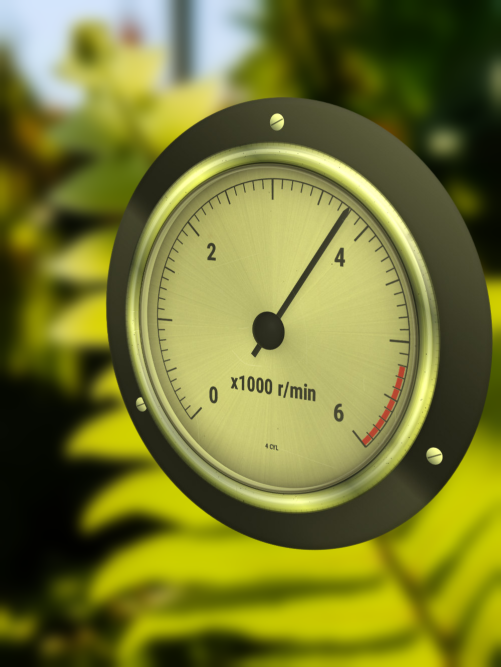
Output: 3800 rpm
